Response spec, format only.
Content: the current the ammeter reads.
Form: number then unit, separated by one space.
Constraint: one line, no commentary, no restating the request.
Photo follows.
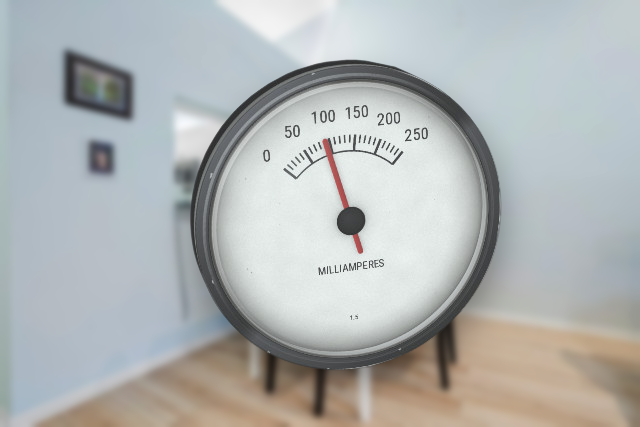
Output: 90 mA
